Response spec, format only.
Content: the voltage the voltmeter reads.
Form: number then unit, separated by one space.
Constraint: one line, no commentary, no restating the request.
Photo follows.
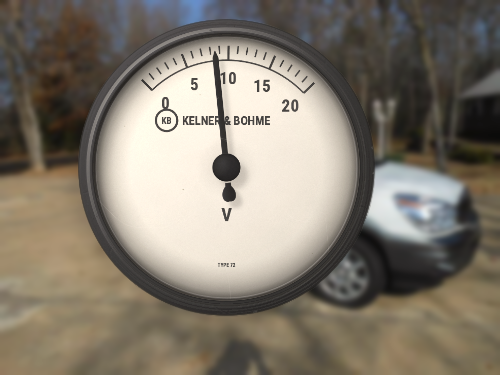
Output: 8.5 V
